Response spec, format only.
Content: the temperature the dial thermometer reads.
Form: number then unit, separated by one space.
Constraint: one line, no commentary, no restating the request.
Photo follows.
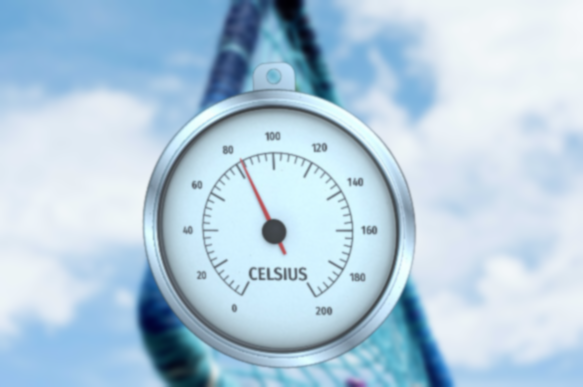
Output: 84 °C
